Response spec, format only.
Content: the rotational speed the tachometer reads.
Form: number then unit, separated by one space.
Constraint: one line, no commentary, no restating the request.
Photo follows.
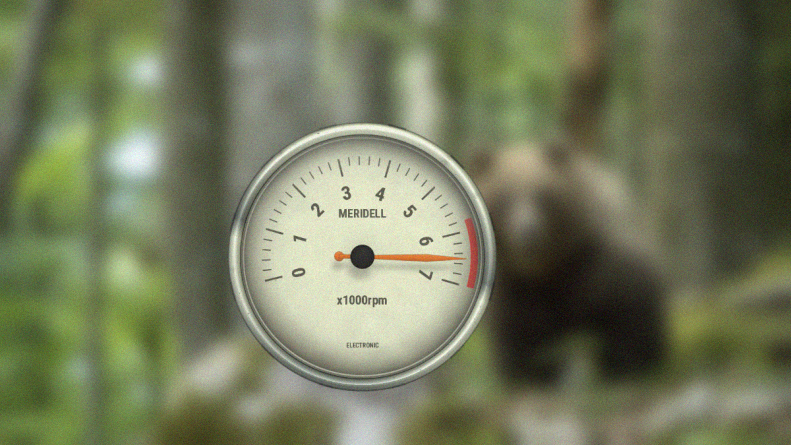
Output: 6500 rpm
